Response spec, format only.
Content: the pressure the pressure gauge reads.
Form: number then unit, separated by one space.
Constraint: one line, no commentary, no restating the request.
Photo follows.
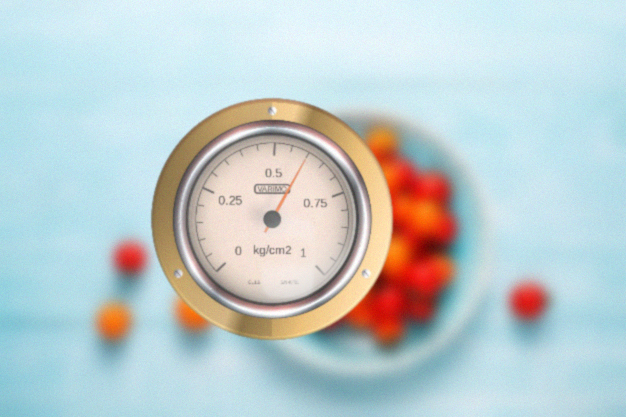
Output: 0.6 kg/cm²
